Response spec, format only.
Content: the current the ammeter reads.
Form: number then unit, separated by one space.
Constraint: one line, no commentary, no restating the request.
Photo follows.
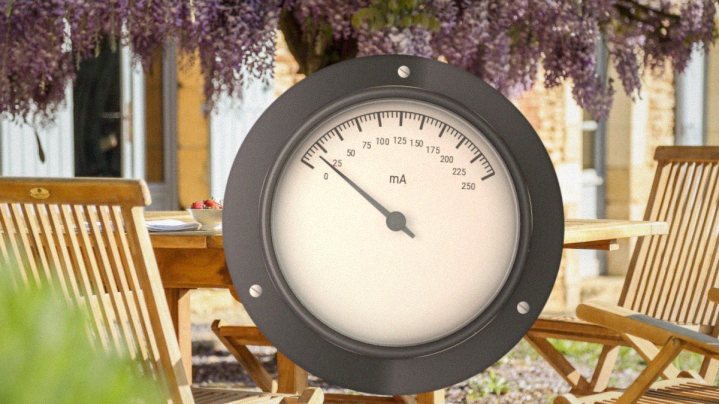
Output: 15 mA
